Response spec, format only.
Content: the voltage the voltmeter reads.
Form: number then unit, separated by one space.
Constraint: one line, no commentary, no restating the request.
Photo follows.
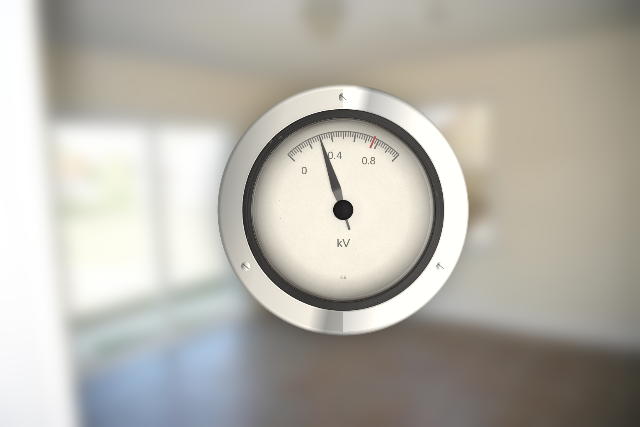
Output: 0.3 kV
